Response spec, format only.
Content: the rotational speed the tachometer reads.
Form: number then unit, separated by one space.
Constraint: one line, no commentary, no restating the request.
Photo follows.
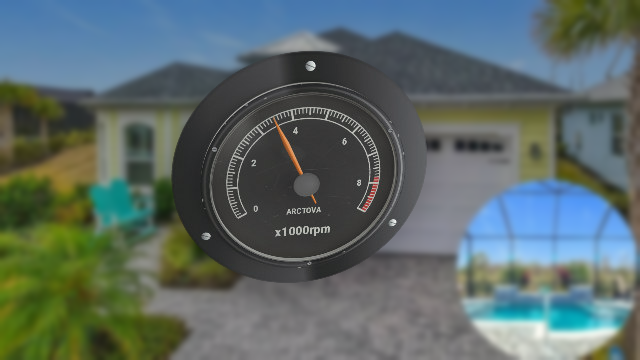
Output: 3500 rpm
